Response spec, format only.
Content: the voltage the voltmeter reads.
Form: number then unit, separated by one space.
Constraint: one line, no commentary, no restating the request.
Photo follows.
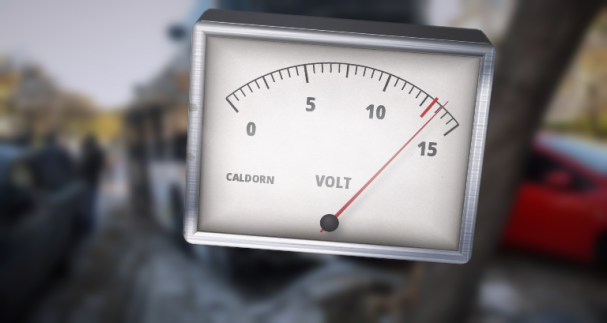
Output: 13.5 V
